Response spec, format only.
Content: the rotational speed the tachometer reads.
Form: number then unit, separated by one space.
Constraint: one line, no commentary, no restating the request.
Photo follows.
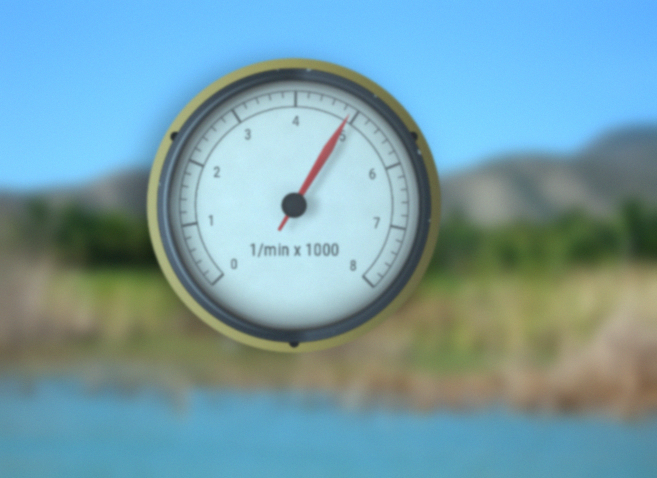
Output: 4900 rpm
